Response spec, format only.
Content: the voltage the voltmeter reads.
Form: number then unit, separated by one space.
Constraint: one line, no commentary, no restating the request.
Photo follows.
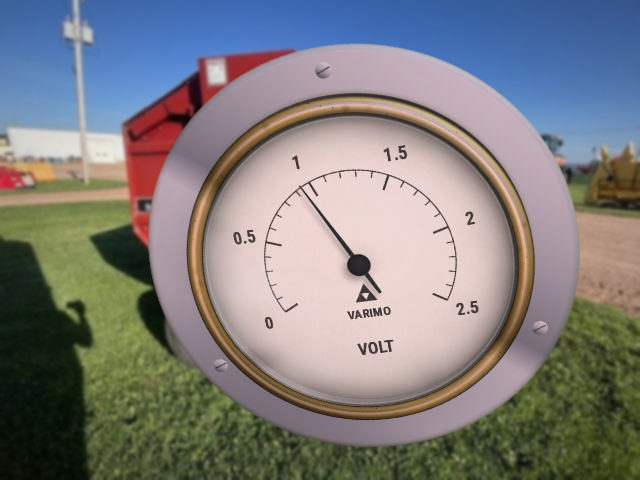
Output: 0.95 V
